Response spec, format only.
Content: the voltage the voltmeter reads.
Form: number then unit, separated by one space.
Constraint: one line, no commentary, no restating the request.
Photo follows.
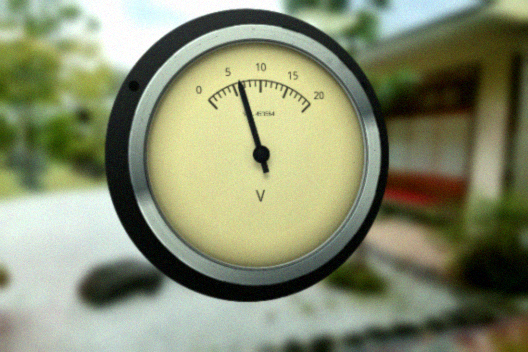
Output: 6 V
